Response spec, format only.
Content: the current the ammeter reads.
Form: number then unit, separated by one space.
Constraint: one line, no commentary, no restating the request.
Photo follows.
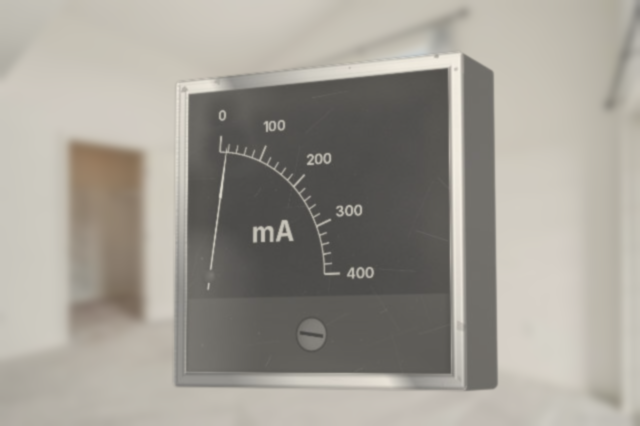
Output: 20 mA
